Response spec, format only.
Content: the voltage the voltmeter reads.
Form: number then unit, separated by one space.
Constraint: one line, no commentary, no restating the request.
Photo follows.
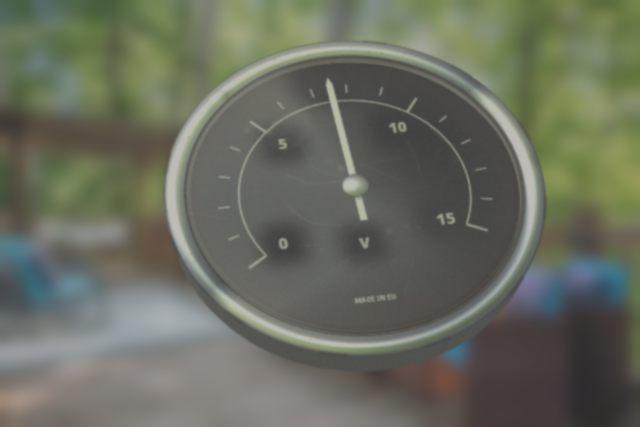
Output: 7.5 V
